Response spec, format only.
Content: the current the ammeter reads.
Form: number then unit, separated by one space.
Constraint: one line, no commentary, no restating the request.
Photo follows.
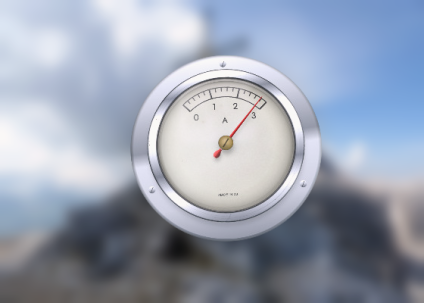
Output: 2.8 A
